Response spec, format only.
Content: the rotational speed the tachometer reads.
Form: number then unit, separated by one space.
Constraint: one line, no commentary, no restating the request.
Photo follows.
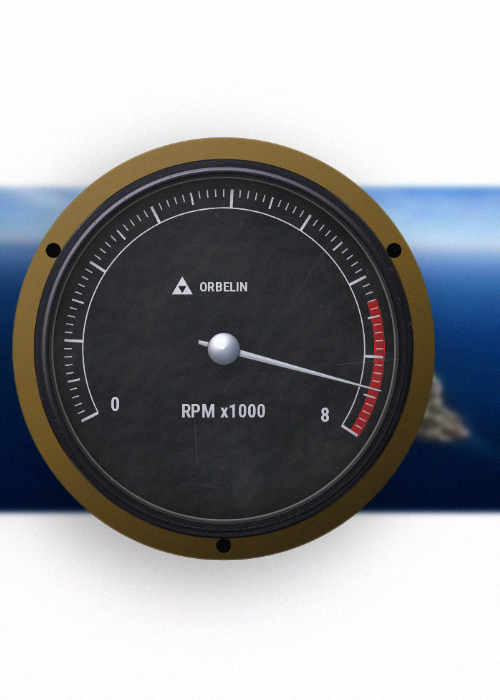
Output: 7400 rpm
